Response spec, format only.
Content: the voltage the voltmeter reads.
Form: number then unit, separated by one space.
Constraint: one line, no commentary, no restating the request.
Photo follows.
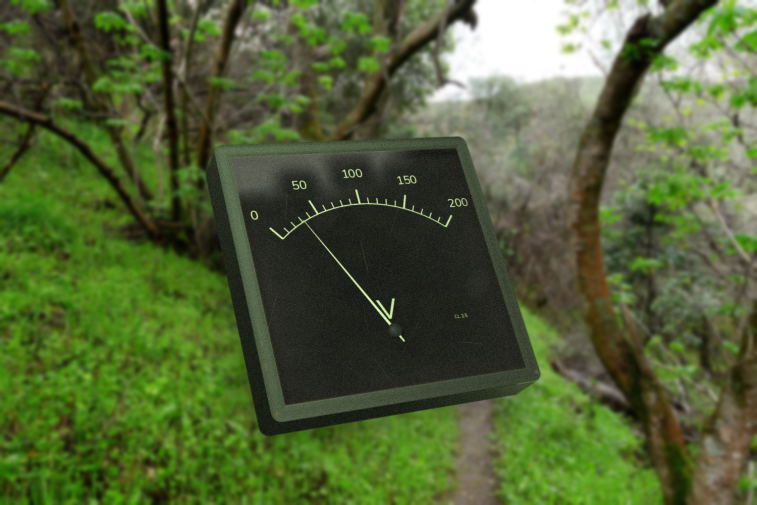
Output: 30 V
